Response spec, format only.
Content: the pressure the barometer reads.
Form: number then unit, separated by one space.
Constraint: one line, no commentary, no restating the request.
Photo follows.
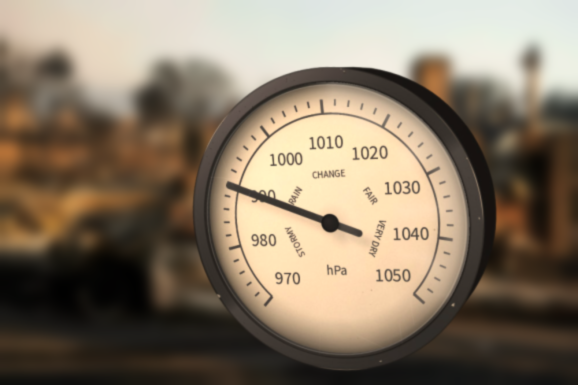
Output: 990 hPa
